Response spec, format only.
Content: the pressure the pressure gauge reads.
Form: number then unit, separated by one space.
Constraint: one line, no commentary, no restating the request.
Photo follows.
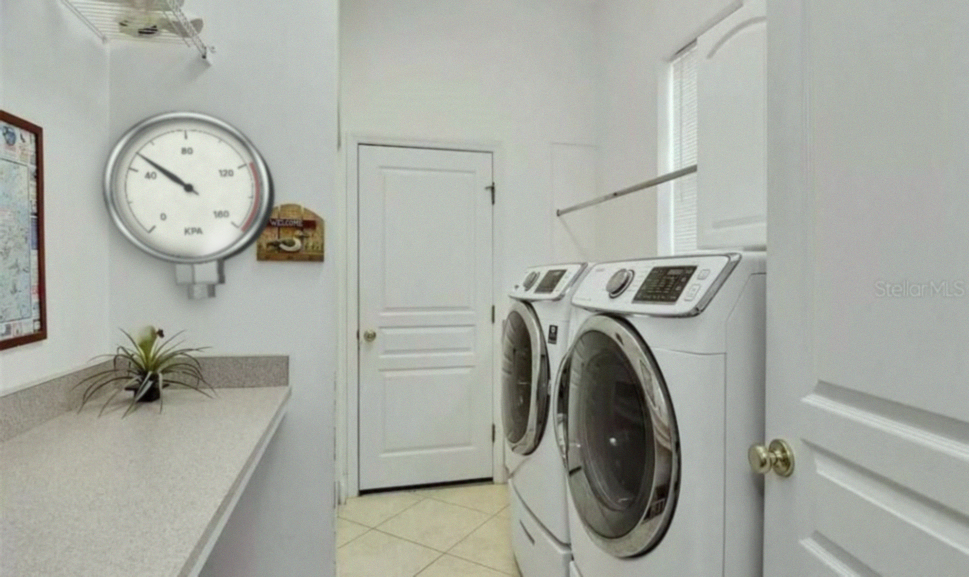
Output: 50 kPa
